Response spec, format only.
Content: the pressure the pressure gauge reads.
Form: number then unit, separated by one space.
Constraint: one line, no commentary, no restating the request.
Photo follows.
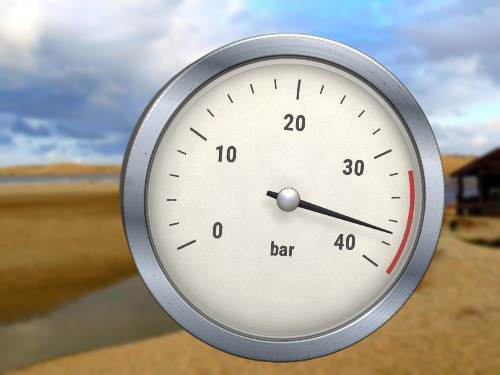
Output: 37 bar
